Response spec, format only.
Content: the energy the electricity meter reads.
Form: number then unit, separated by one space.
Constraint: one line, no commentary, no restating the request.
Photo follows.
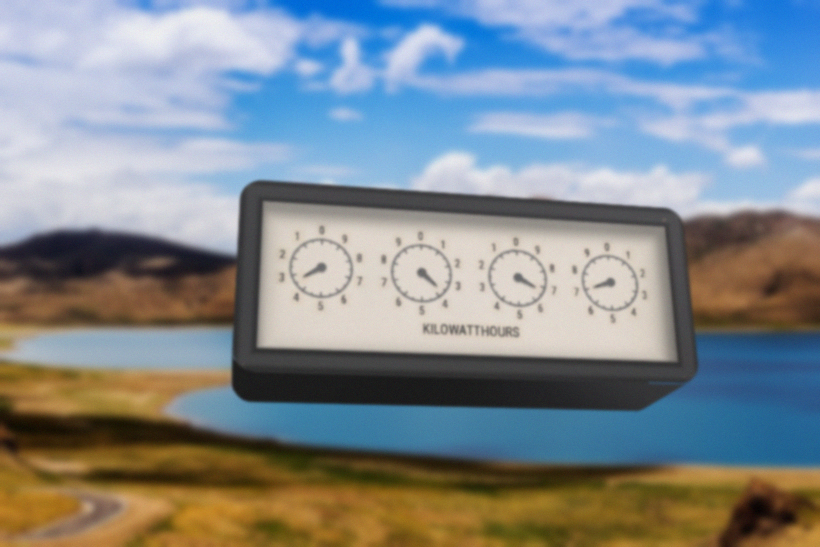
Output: 3367 kWh
